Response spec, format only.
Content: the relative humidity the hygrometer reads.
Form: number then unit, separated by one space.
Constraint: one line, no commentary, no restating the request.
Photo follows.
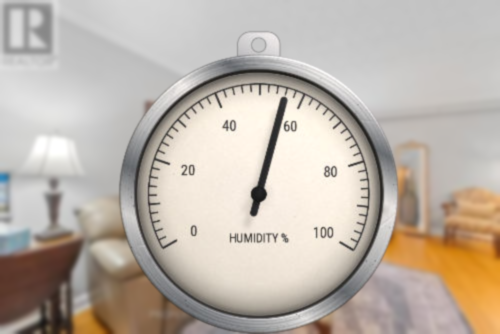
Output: 56 %
